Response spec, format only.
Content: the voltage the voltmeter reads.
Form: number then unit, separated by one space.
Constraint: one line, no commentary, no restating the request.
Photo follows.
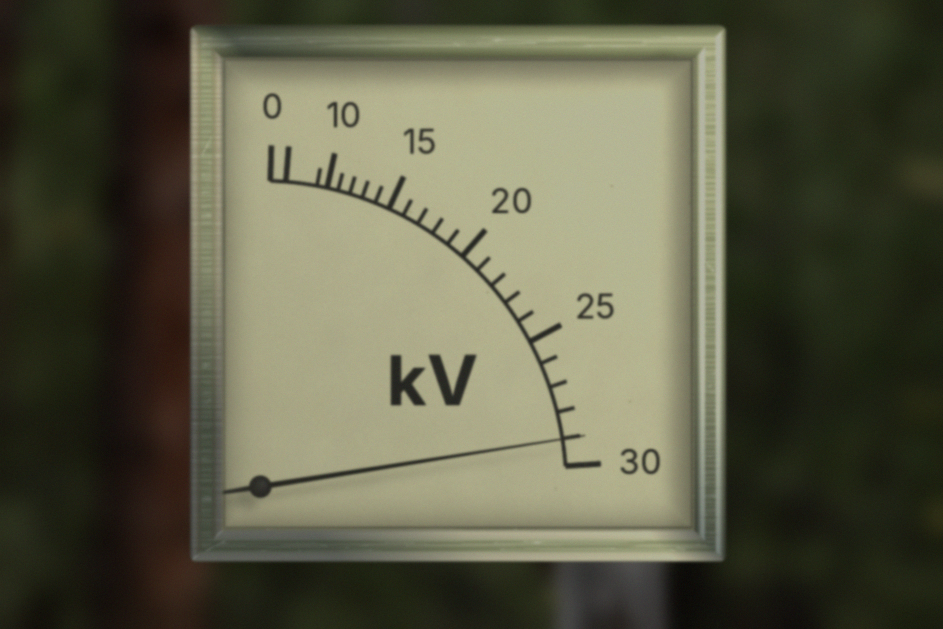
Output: 29 kV
